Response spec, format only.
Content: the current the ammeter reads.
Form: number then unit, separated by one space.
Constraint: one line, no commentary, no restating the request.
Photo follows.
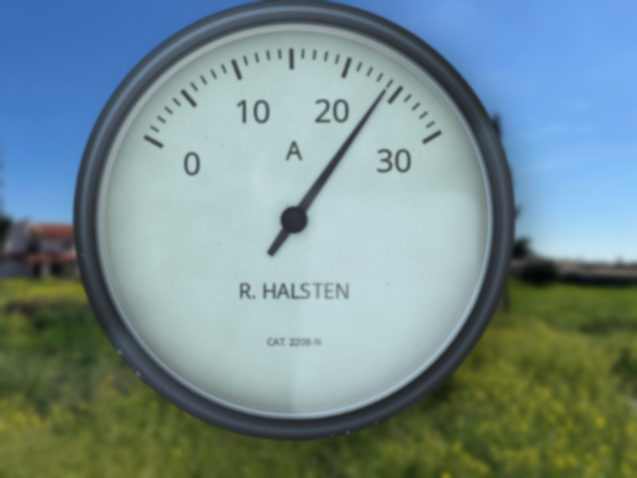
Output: 24 A
